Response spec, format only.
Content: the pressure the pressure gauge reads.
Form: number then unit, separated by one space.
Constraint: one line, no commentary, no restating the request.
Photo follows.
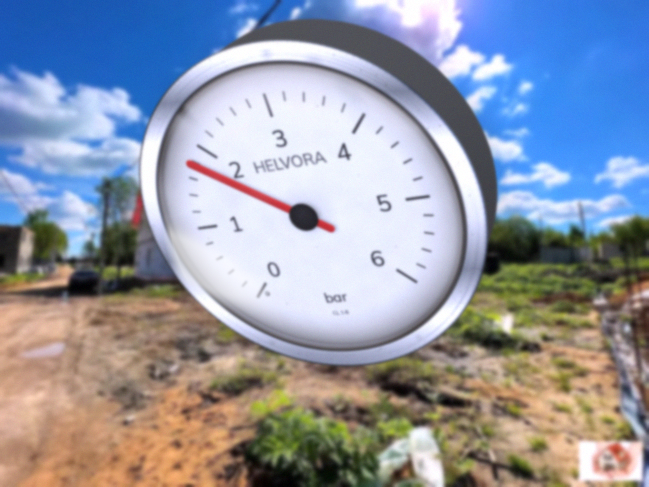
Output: 1.8 bar
